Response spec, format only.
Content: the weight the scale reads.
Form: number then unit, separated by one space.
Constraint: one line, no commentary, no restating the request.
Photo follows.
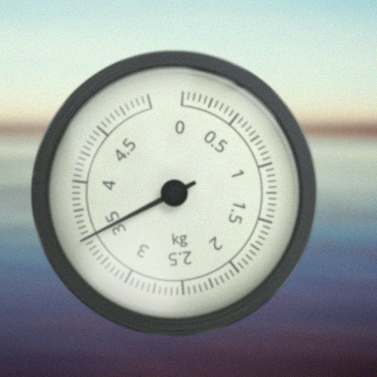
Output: 3.5 kg
